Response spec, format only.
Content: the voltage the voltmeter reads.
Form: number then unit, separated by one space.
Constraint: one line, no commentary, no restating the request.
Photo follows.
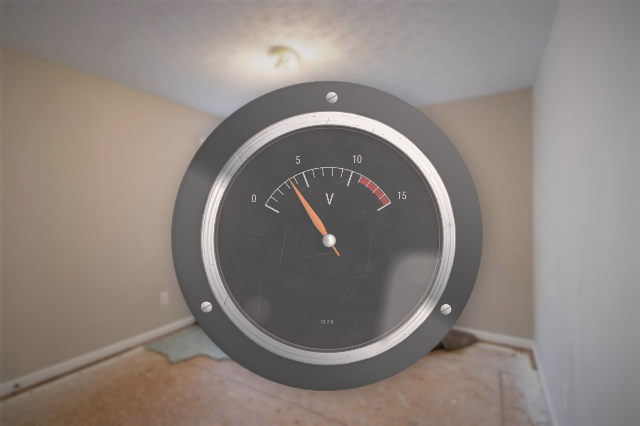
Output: 3.5 V
